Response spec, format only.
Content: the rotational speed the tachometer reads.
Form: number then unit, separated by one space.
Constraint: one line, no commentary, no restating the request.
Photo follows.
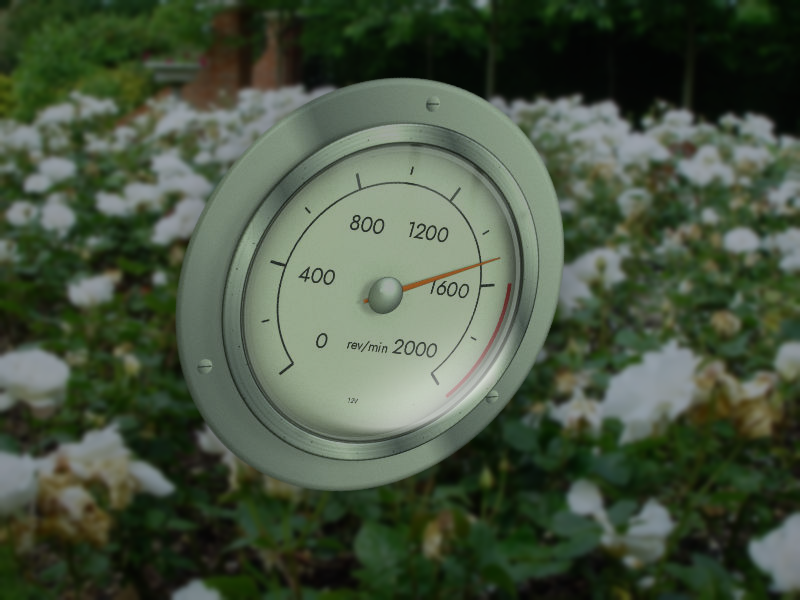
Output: 1500 rpm
